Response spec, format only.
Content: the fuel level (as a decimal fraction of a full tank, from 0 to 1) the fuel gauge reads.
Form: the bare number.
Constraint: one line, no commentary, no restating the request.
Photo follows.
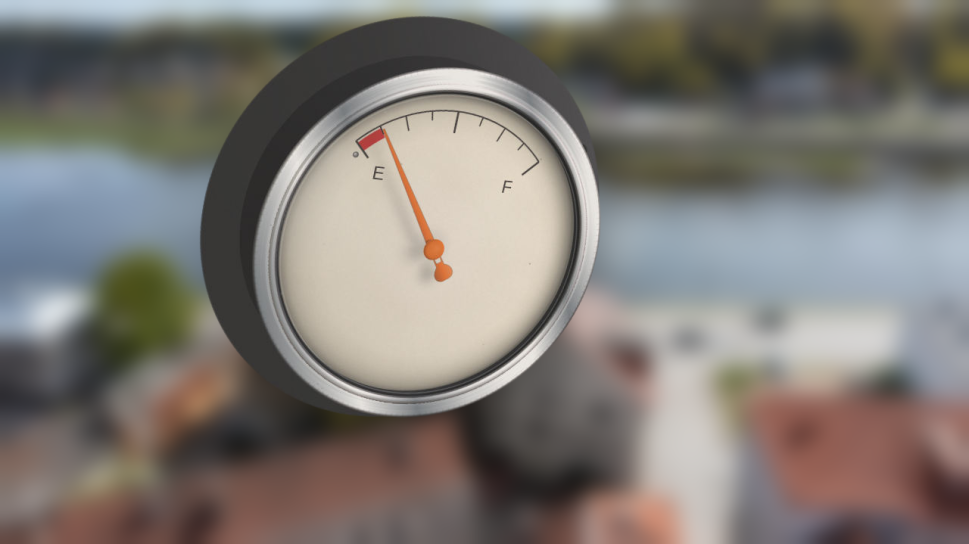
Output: 0.125
